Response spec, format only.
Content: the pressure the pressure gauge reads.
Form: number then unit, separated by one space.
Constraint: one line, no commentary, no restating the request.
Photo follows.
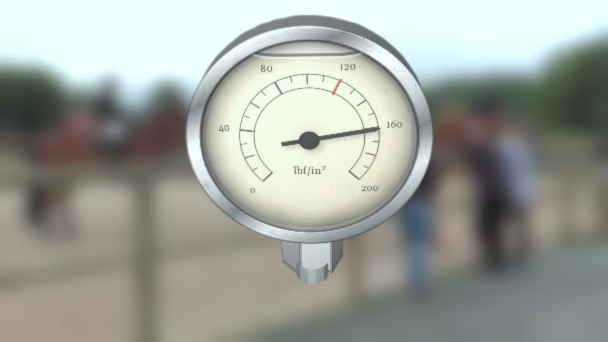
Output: 160 psi
